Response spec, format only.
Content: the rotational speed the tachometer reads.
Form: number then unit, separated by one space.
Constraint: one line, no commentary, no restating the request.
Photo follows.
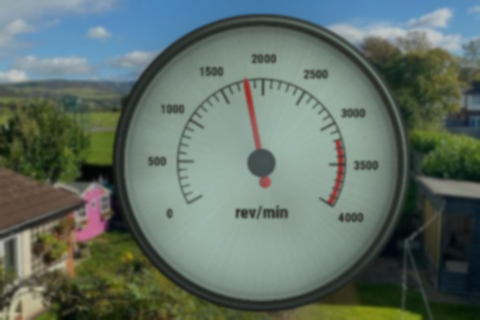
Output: 1800 rpm
